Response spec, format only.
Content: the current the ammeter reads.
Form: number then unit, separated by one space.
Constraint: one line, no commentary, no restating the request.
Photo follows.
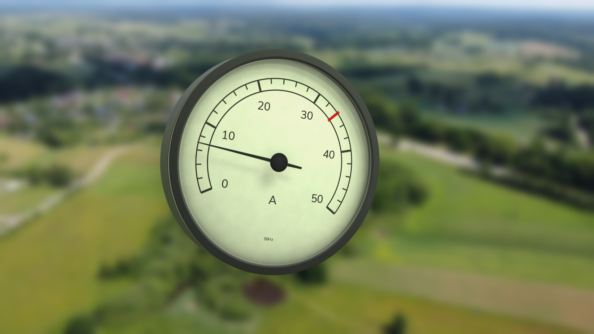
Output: 7 A
